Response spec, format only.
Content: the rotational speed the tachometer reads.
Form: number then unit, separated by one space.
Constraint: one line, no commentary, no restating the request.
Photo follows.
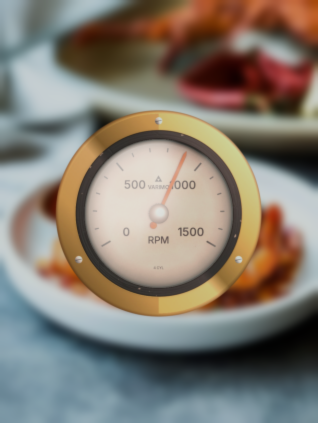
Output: 900 rpm
